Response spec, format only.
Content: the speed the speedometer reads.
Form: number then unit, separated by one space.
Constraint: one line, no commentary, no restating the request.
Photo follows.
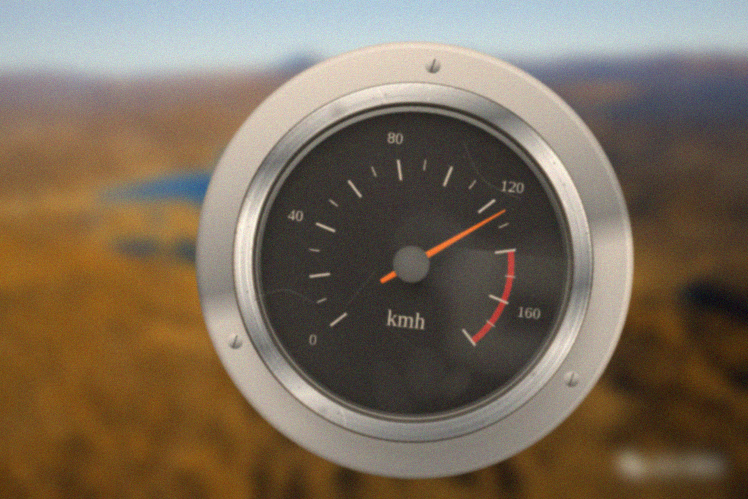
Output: 125 km/h
